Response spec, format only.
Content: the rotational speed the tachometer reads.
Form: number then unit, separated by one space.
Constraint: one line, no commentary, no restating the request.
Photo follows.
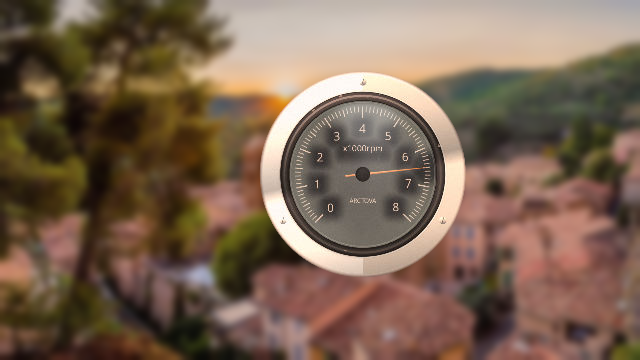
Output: 6500 rpm
